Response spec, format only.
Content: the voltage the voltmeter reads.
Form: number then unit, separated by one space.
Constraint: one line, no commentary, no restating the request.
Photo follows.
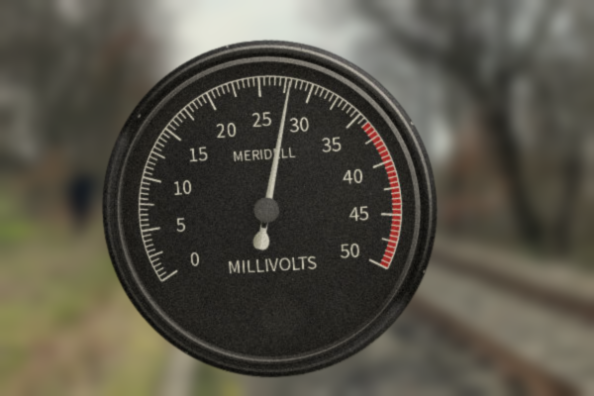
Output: 28 mV
